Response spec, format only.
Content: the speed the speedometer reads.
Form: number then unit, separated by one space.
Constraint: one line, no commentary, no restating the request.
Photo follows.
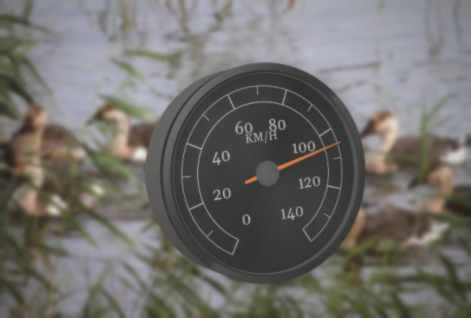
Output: 105 km/h
